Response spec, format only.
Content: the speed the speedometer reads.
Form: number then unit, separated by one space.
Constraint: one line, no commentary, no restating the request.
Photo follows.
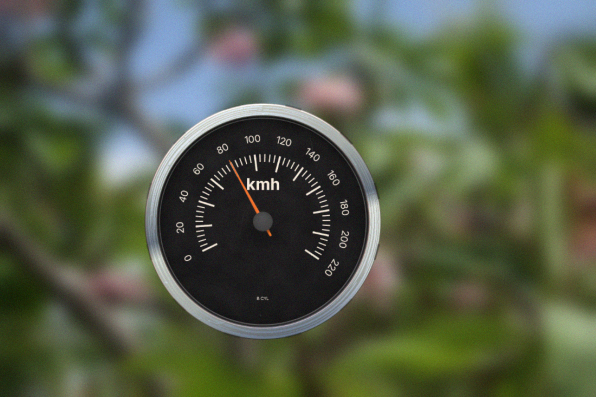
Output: 80 km/h
